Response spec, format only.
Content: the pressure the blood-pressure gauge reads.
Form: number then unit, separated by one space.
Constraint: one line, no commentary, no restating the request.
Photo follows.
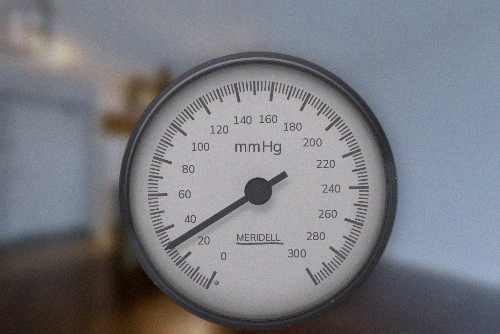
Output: 30 mmHg
